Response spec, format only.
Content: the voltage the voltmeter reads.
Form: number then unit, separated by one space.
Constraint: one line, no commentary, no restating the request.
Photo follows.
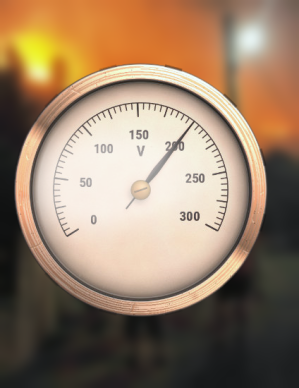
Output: 200 V
